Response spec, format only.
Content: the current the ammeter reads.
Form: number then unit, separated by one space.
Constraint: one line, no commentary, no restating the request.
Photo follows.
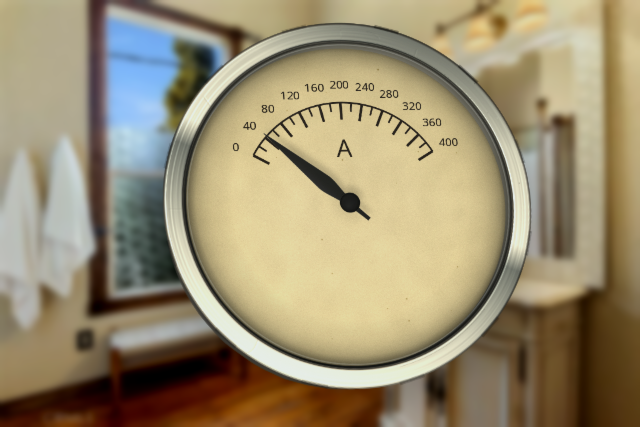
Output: 40 A
